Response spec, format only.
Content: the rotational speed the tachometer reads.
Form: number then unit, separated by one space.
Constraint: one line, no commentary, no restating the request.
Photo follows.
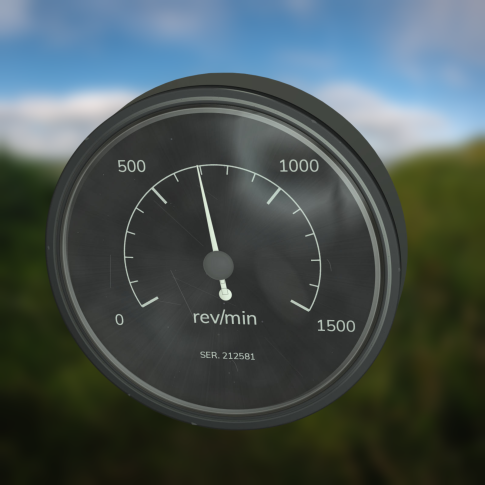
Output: 700 rpm
